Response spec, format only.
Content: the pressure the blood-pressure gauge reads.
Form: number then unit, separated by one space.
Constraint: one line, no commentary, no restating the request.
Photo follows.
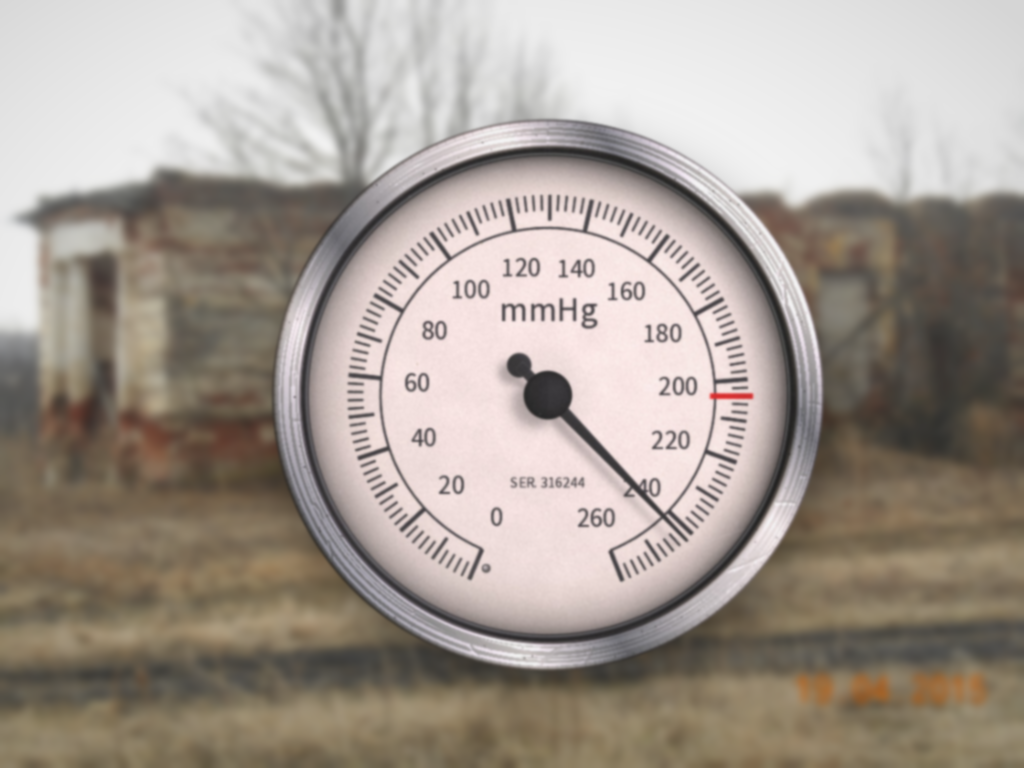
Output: 242 mmHg
